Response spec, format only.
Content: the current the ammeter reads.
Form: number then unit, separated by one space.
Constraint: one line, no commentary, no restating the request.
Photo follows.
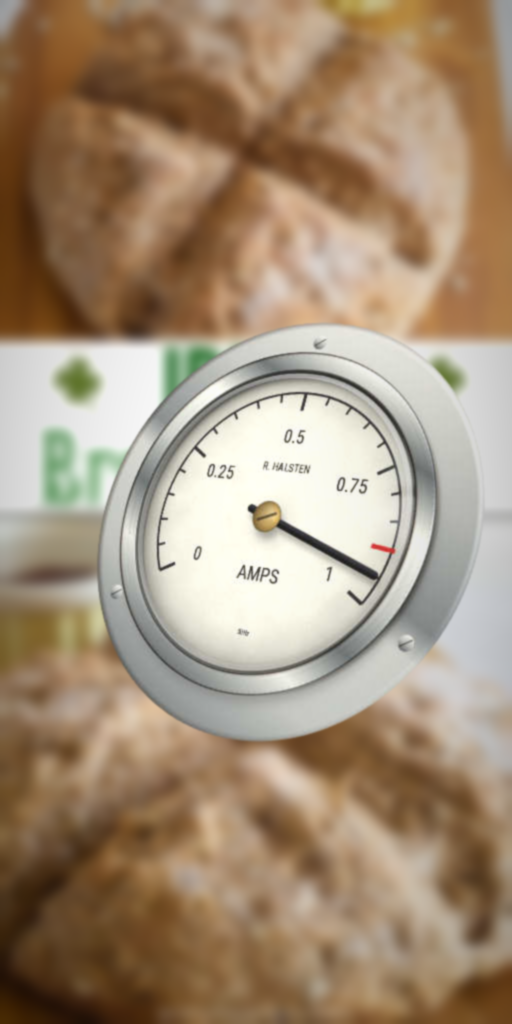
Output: 0.95 A
